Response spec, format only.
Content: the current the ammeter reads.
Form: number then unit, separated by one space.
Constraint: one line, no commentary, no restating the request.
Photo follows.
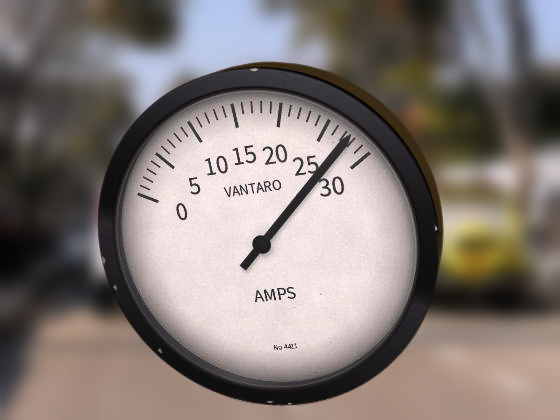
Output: 27.5 A
